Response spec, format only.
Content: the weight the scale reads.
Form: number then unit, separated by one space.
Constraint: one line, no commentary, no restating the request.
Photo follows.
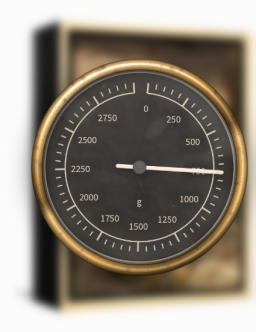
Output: 750 g
